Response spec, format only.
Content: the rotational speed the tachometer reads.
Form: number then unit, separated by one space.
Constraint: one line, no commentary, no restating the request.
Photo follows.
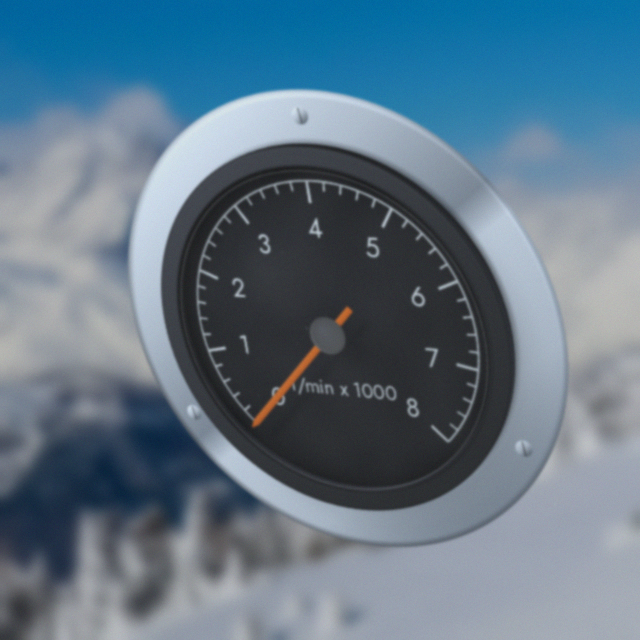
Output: 0 rpm
